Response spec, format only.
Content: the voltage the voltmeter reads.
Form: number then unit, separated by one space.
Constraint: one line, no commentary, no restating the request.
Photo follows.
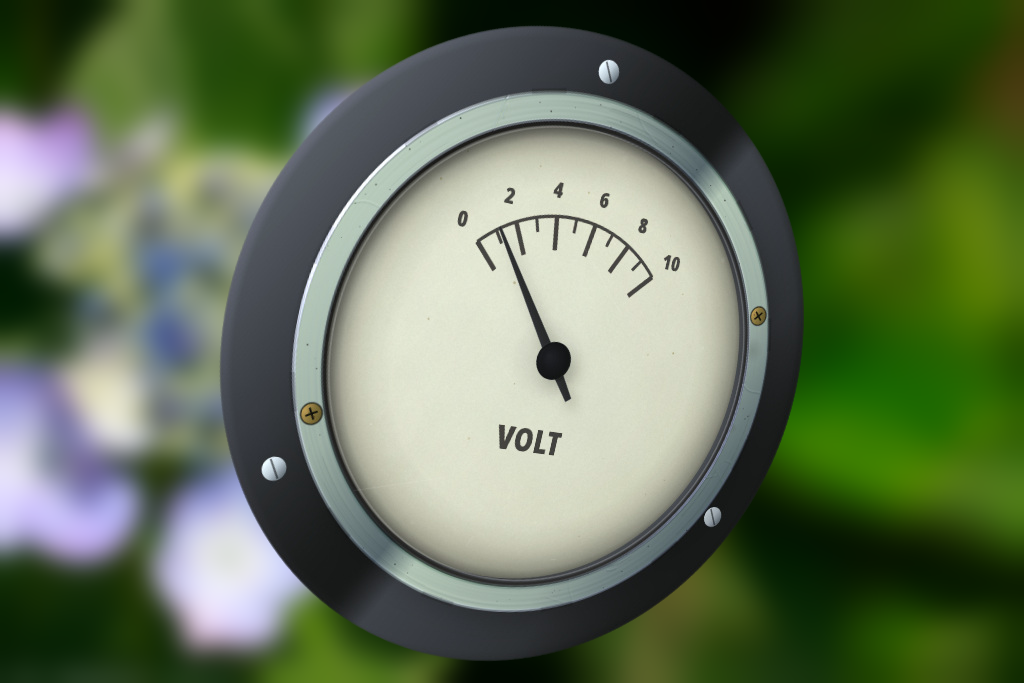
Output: 1 V
